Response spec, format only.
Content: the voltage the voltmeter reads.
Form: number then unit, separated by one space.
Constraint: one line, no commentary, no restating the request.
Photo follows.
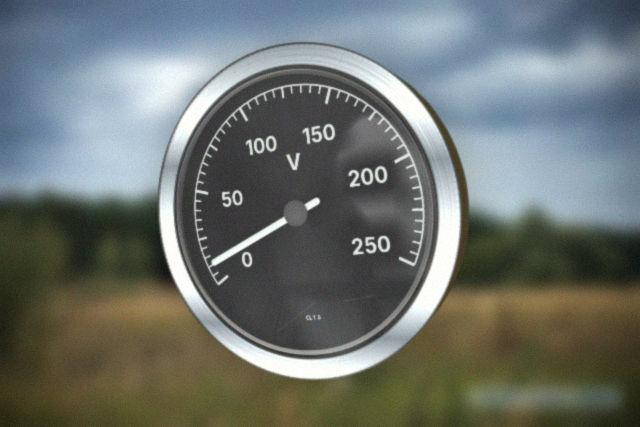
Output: 10 V
